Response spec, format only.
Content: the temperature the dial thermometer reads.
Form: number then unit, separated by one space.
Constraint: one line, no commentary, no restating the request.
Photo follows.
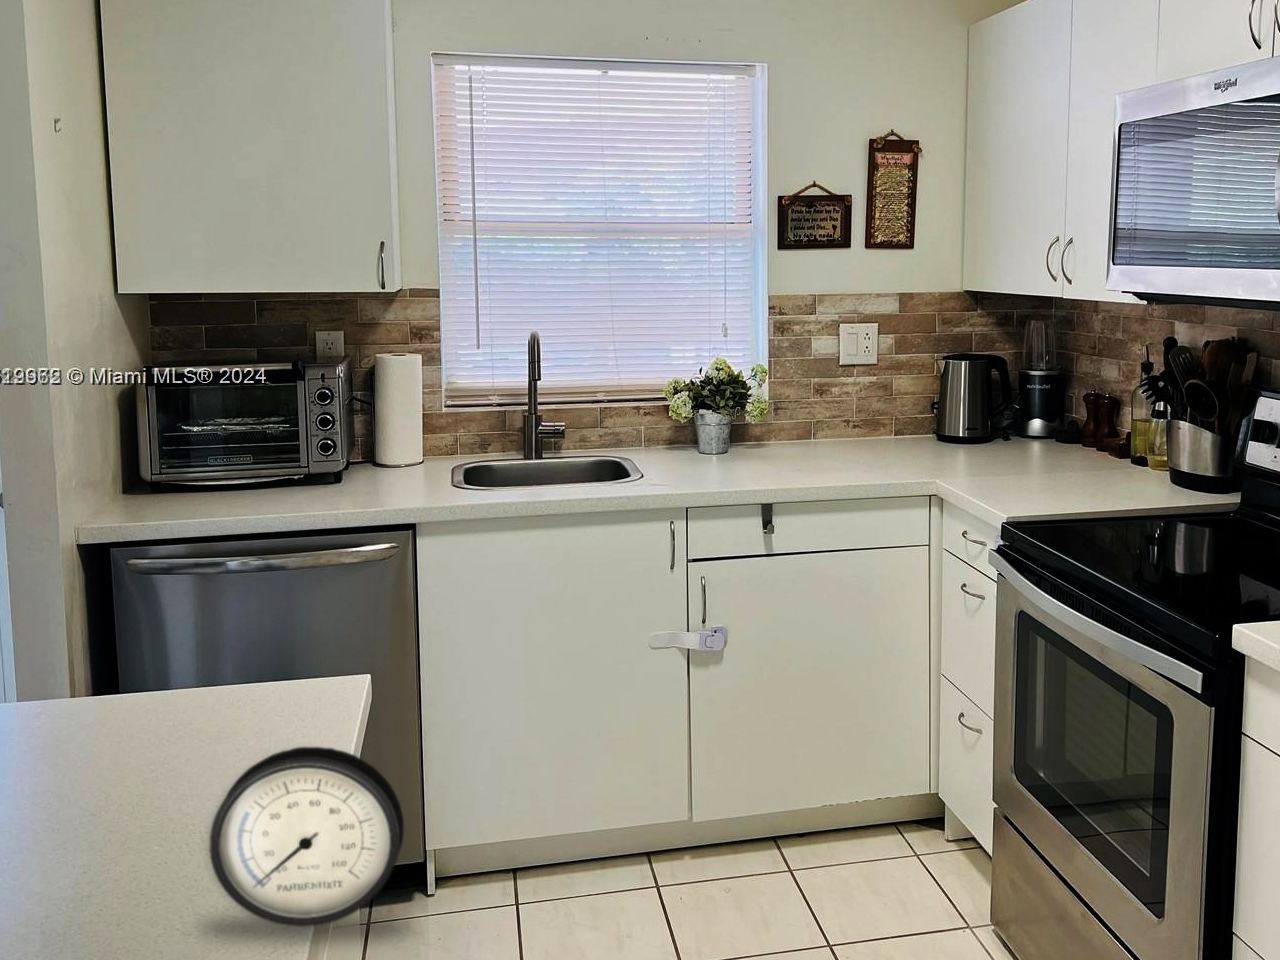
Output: -36 °F
